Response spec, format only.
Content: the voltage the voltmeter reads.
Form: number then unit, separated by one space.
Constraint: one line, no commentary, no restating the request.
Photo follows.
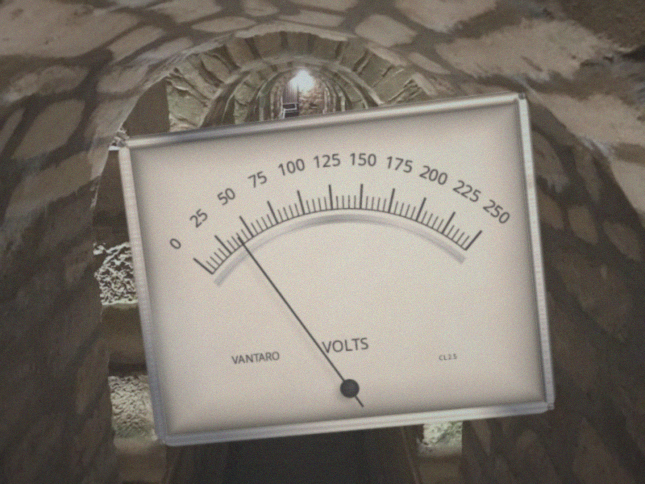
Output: 40 V
